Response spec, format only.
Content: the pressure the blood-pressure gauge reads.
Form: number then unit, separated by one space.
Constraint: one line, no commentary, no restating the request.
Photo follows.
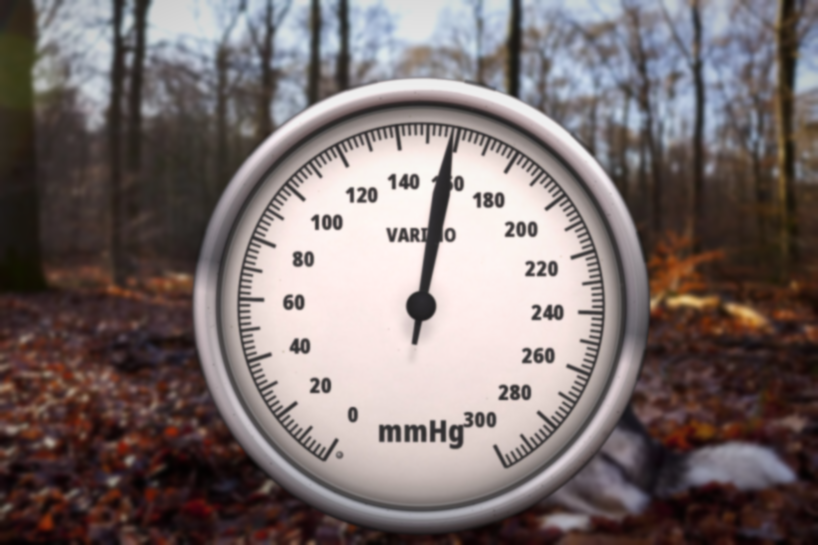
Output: 158 mmHg
